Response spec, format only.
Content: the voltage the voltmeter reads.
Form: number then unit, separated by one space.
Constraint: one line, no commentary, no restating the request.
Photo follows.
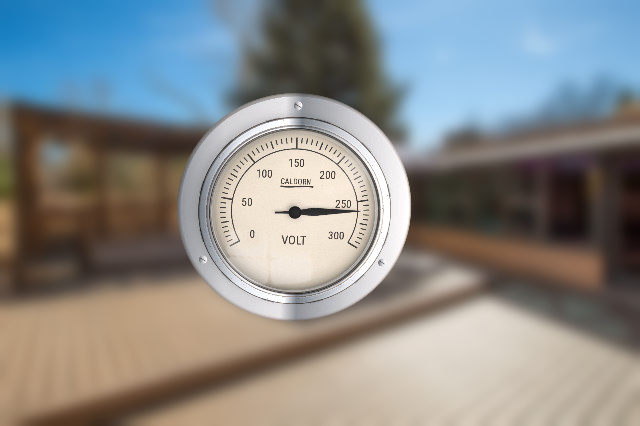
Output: 260 V
